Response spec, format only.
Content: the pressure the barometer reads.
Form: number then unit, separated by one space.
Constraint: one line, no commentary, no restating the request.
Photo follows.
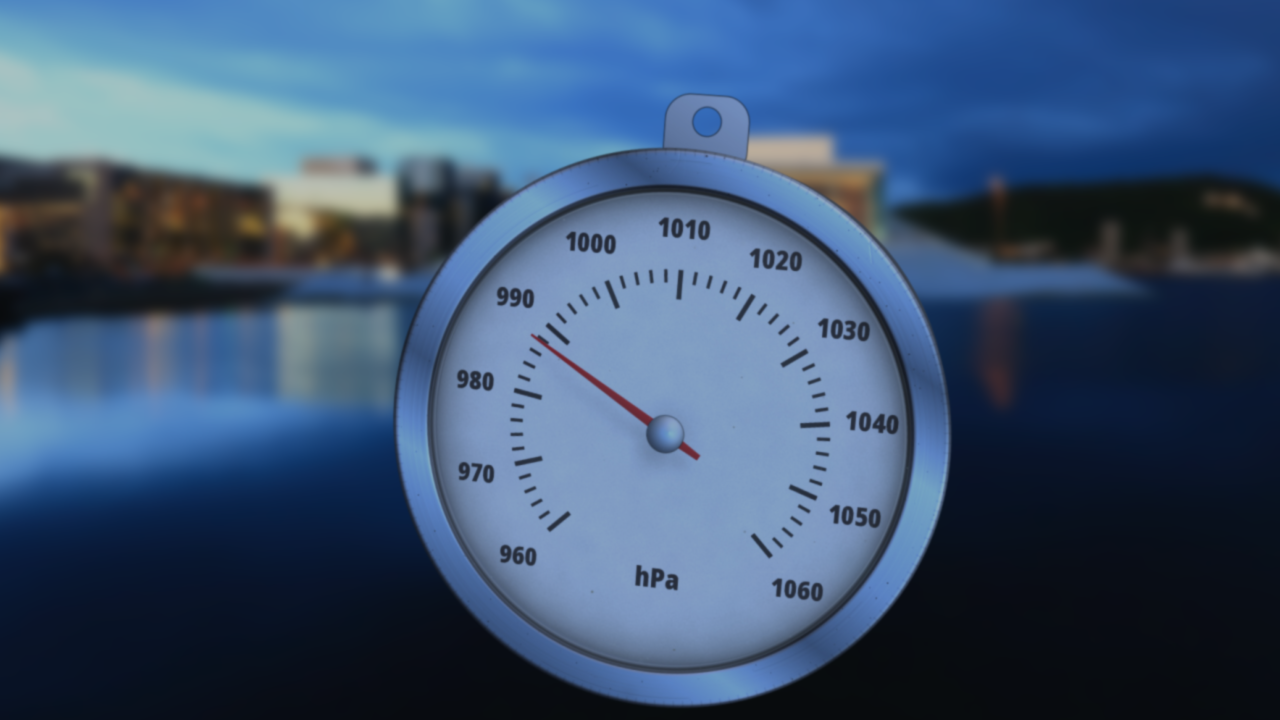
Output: 988 hPa
